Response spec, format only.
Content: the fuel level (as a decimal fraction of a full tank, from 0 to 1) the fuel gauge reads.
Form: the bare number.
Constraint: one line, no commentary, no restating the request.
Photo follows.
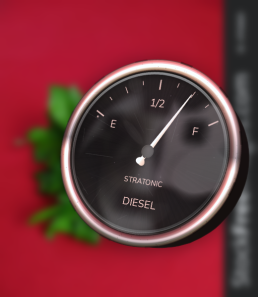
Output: 0.75
